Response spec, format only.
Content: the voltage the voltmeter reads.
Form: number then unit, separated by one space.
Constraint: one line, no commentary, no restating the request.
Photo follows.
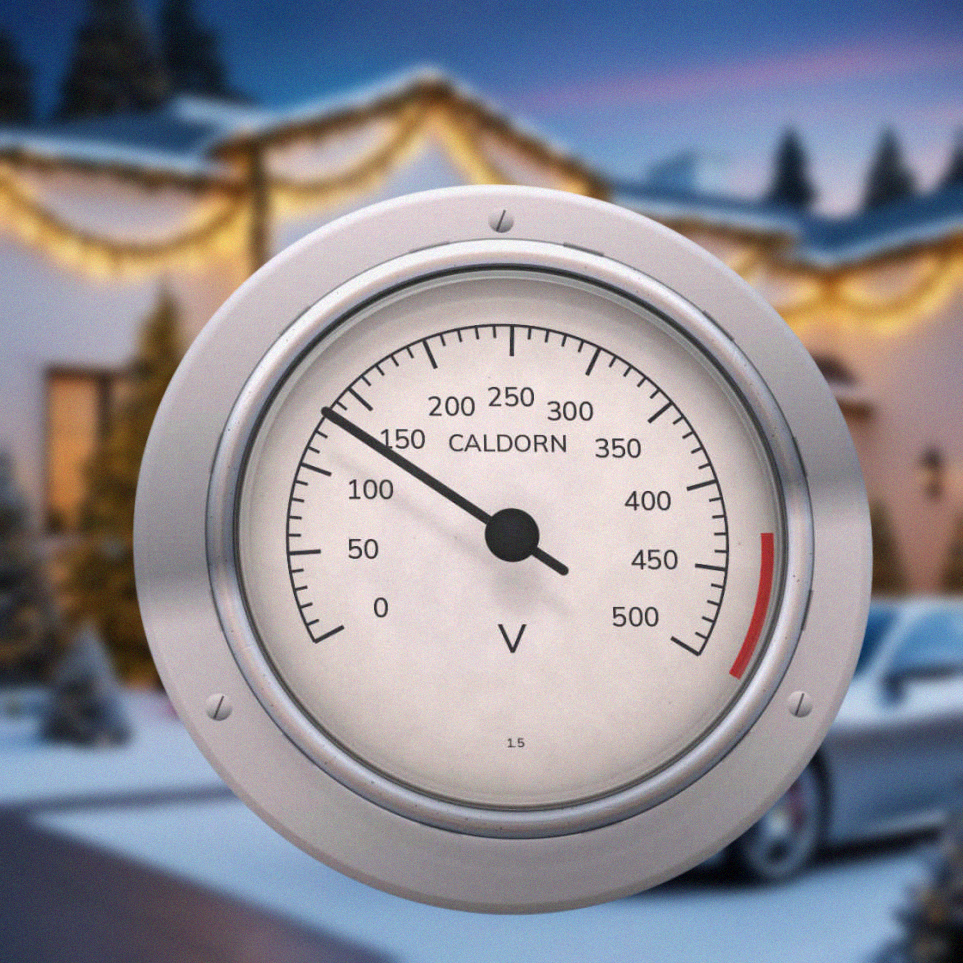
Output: 130 V
